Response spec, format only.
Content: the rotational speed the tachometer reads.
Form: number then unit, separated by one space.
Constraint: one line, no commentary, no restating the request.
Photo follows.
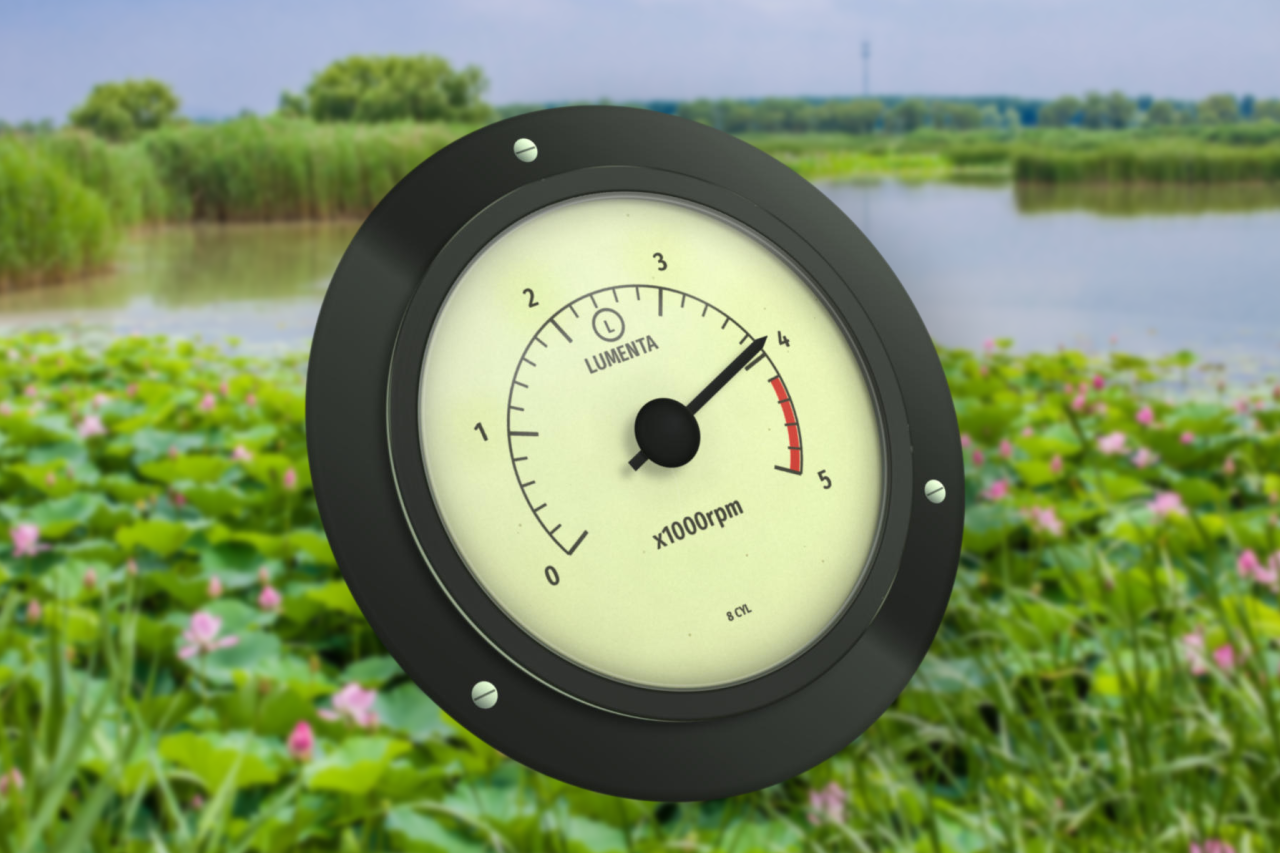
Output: 3900 rpm
